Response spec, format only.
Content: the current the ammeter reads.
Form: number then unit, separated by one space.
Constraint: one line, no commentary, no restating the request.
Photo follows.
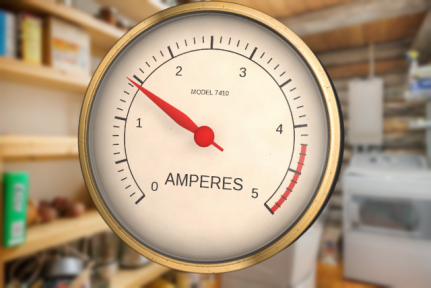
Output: 1.45 A
